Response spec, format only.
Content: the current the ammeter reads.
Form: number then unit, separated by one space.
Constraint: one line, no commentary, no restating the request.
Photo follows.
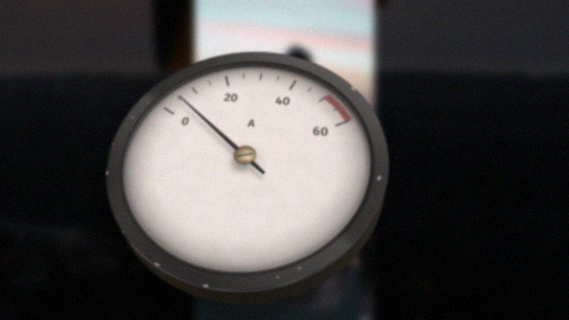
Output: 5 A
